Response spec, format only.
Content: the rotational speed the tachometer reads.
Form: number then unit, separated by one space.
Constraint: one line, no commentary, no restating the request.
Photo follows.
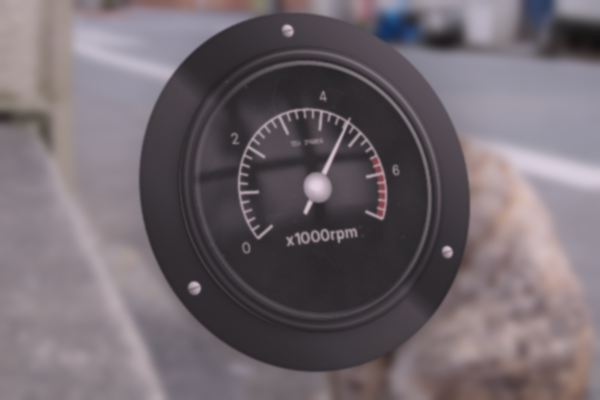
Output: 4600 rpm
